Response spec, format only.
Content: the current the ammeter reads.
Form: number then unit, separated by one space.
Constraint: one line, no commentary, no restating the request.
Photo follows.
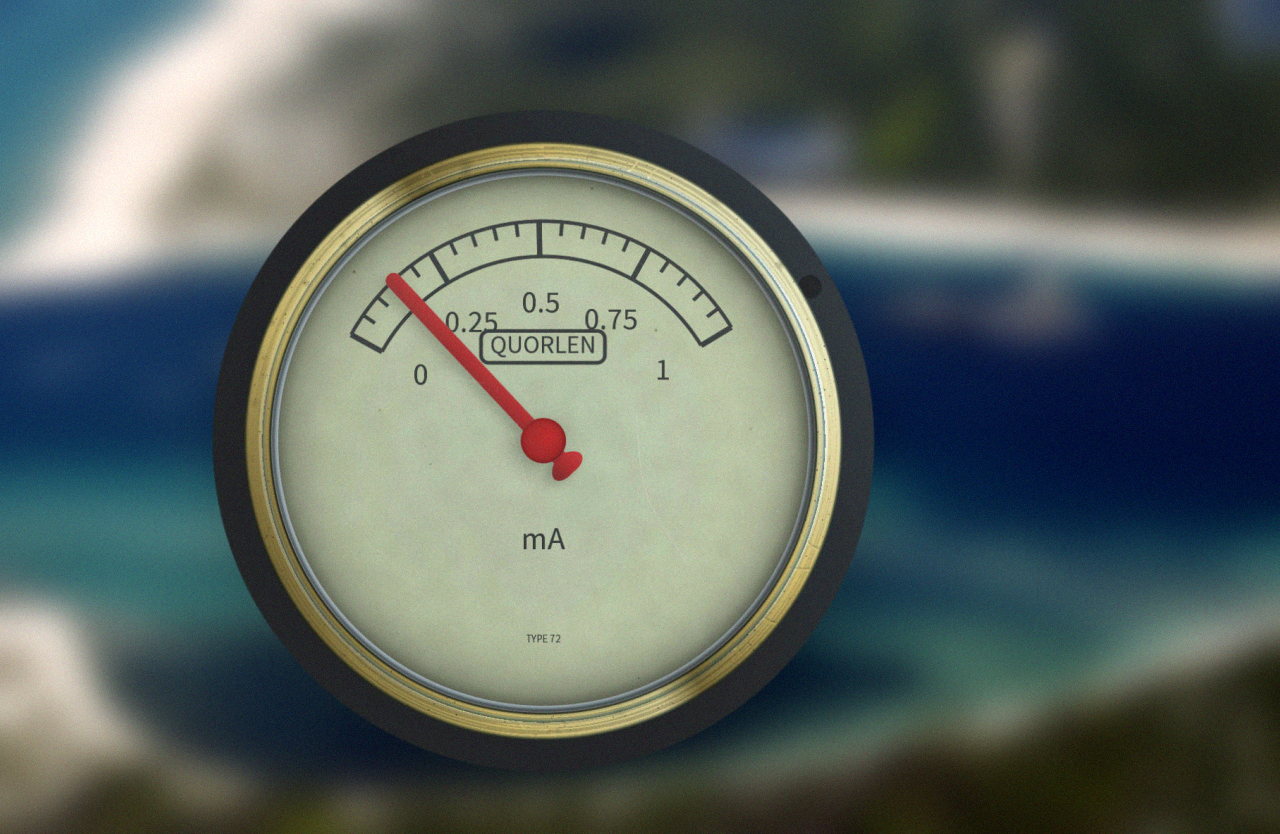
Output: 0.15 mA
